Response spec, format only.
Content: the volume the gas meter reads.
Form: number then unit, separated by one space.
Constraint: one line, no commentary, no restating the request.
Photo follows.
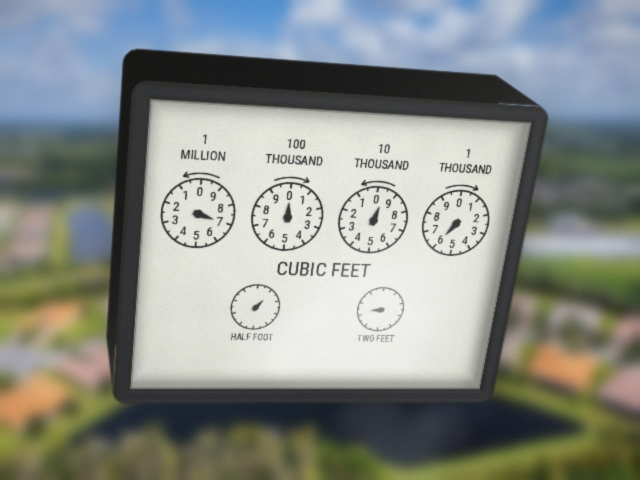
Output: 699600 ft³
